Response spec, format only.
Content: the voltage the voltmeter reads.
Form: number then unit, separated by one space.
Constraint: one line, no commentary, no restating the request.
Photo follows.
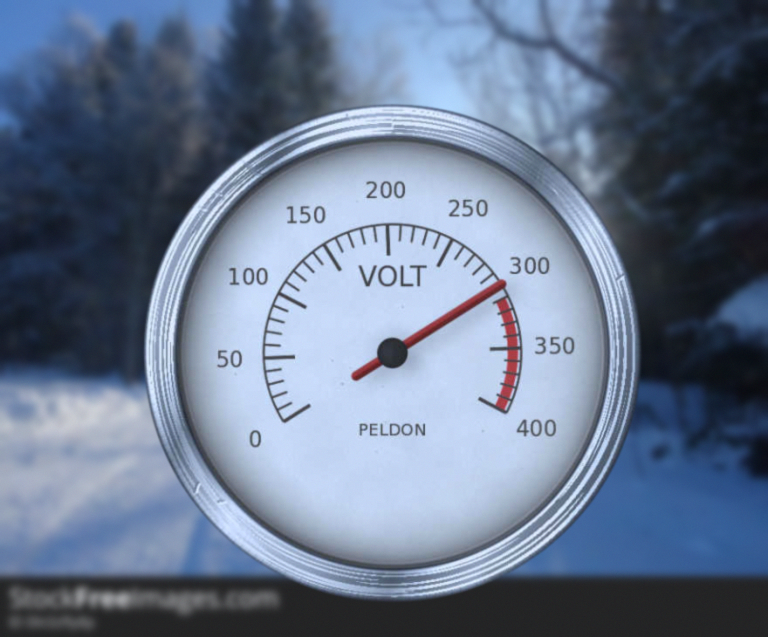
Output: 300 V
